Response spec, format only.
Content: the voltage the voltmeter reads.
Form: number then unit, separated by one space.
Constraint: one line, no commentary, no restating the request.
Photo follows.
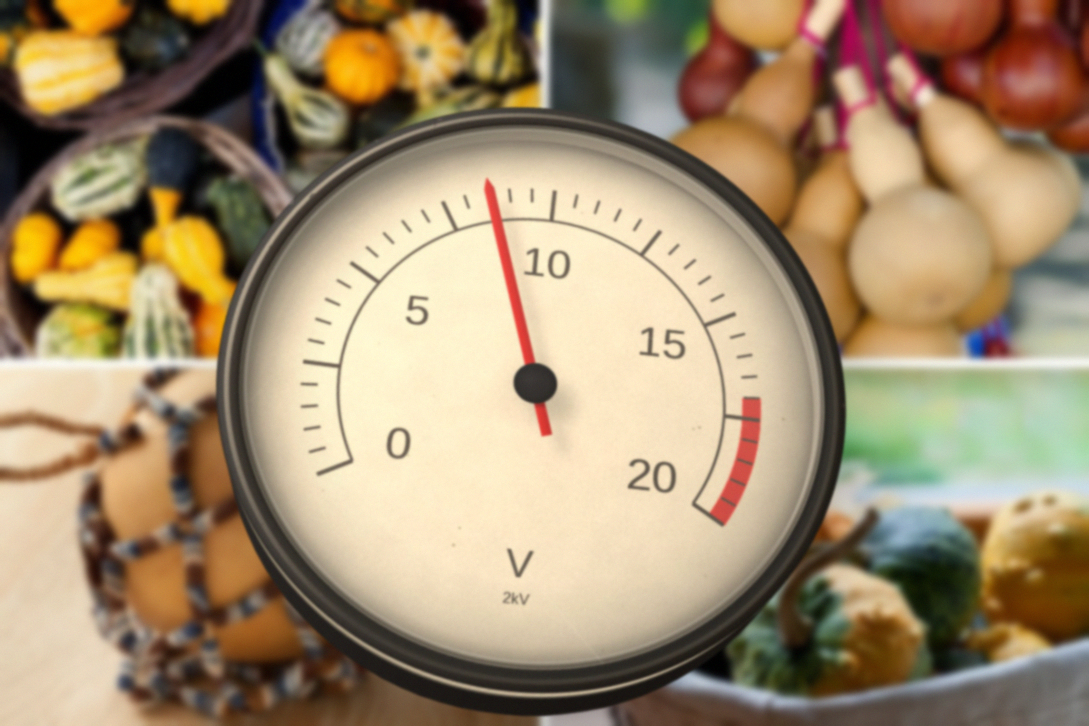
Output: 8.5 V
